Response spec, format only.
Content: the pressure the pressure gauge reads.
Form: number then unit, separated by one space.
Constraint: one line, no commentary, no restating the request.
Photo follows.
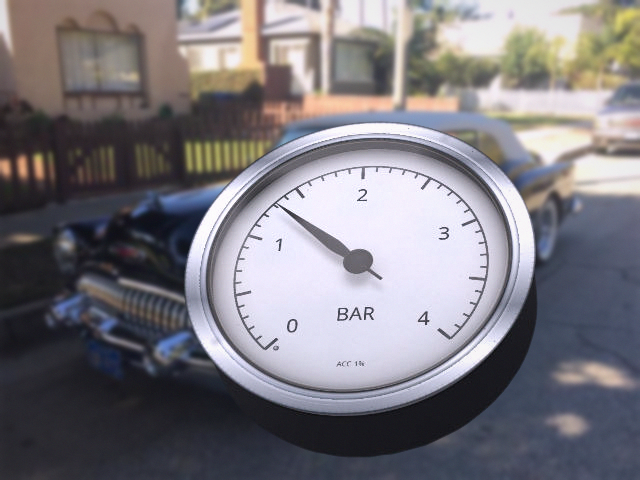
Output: 1.3 bar
